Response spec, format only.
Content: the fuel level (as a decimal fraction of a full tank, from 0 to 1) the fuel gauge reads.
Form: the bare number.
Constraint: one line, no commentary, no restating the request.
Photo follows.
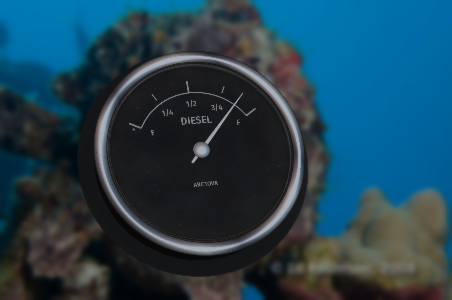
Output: 0.875
